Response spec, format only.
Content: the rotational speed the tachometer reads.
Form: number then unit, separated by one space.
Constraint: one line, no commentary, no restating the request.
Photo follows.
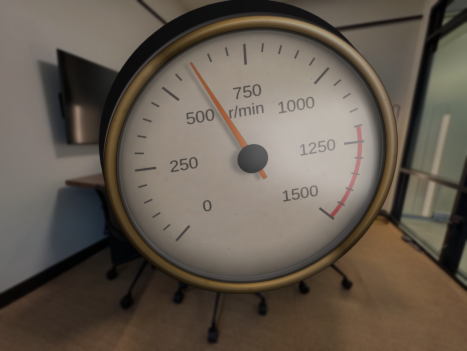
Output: 600 rpm
